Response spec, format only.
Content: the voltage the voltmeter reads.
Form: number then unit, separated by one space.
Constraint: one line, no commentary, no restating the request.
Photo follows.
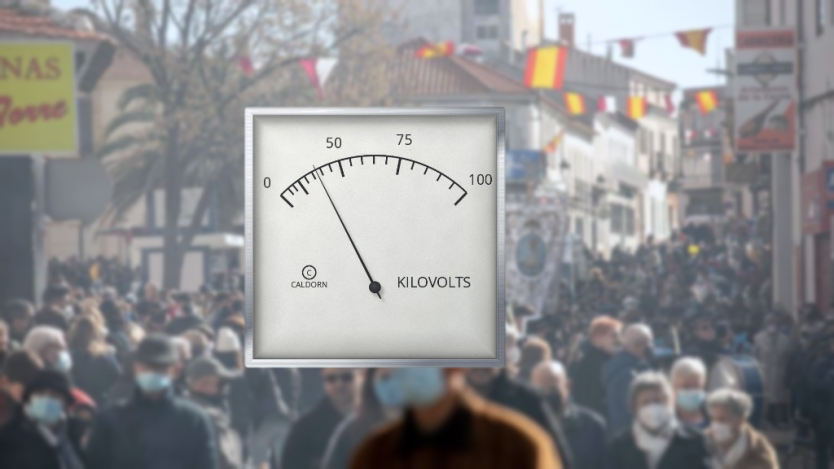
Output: 37.5 kV
